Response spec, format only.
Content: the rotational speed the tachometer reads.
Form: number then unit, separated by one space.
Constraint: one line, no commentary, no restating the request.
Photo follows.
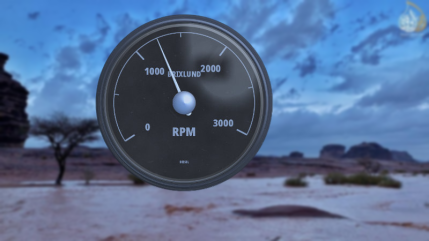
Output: 1250 rpm
